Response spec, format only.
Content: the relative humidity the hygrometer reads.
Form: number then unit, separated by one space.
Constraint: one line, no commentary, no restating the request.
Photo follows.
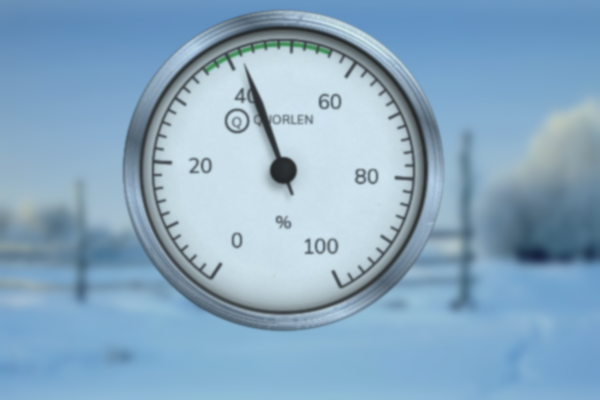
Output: 42 %
